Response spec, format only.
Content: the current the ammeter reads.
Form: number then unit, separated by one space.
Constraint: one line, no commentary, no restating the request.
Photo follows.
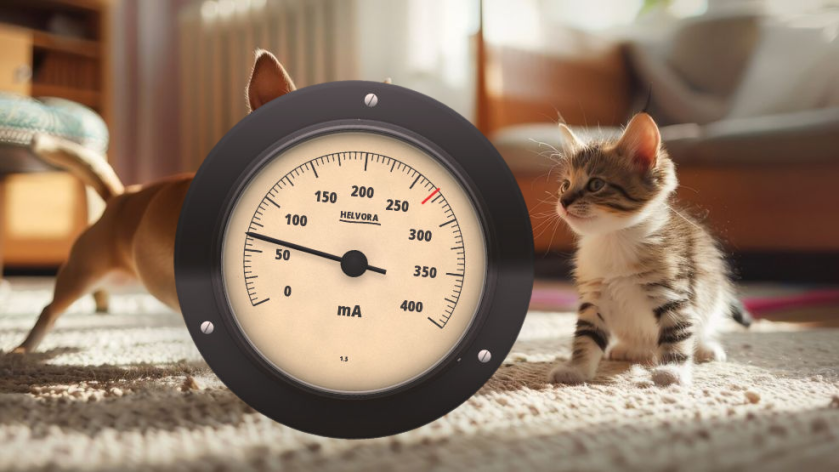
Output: 65 mA
